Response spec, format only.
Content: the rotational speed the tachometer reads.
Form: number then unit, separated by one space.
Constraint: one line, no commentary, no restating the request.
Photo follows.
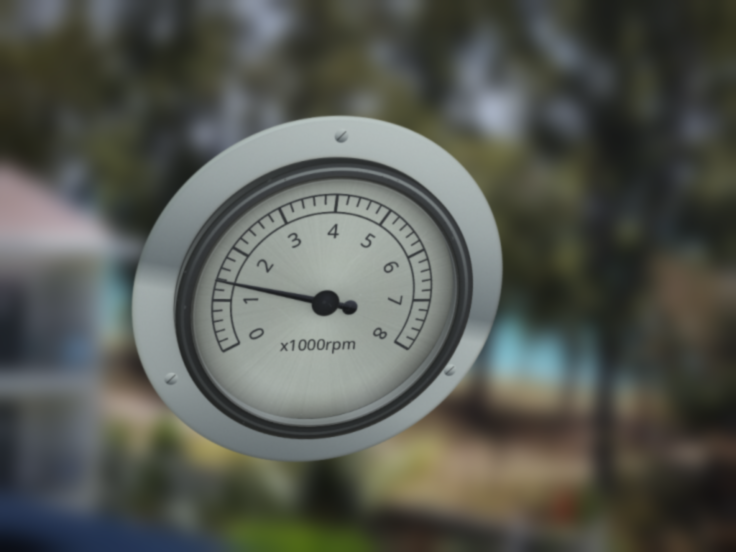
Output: 1400 rpm
